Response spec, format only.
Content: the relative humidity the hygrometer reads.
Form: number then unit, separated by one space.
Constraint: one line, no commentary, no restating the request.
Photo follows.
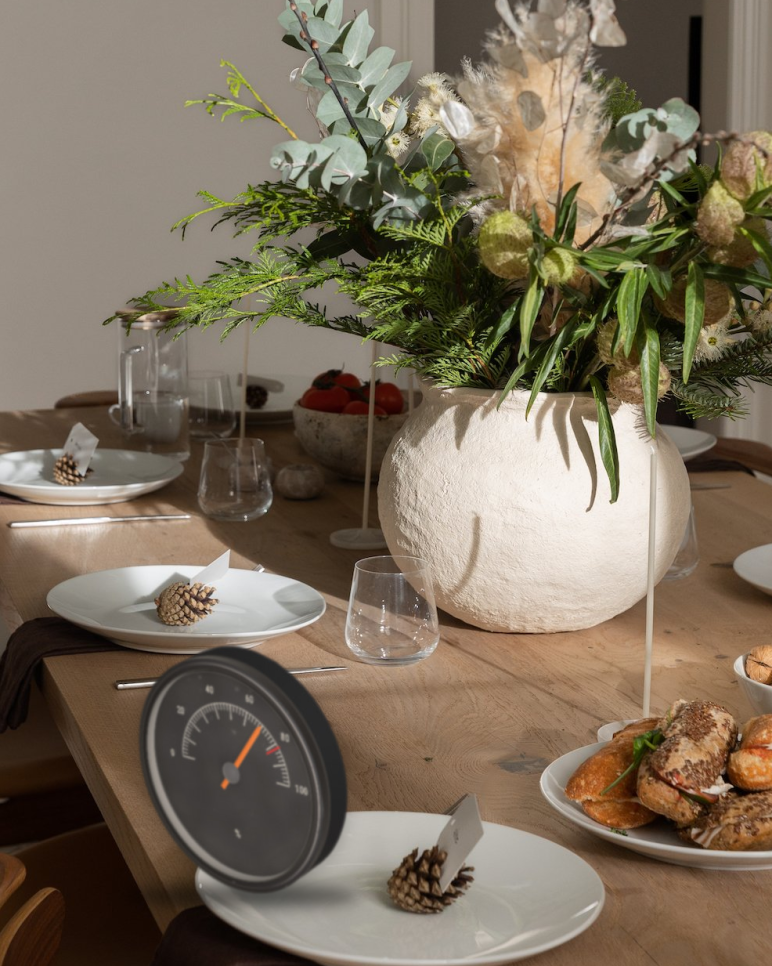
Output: 70 %
